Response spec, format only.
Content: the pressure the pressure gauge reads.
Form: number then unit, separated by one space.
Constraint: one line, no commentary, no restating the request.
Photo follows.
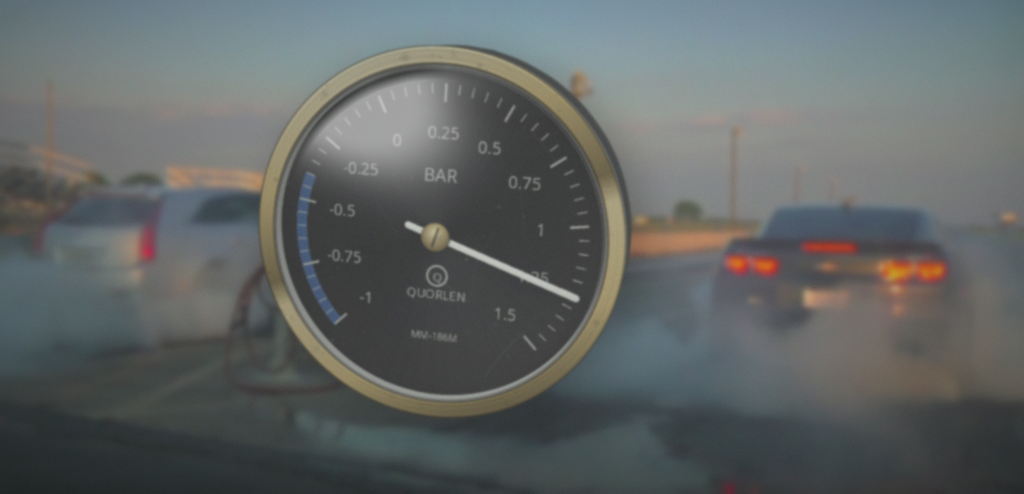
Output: 1.25 bar
